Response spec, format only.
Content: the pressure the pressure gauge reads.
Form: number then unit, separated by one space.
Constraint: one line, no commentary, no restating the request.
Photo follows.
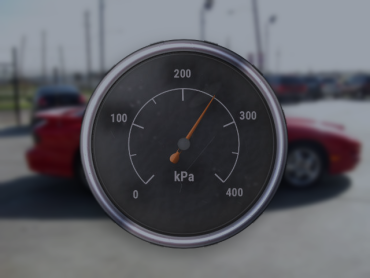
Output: 250 kPa
